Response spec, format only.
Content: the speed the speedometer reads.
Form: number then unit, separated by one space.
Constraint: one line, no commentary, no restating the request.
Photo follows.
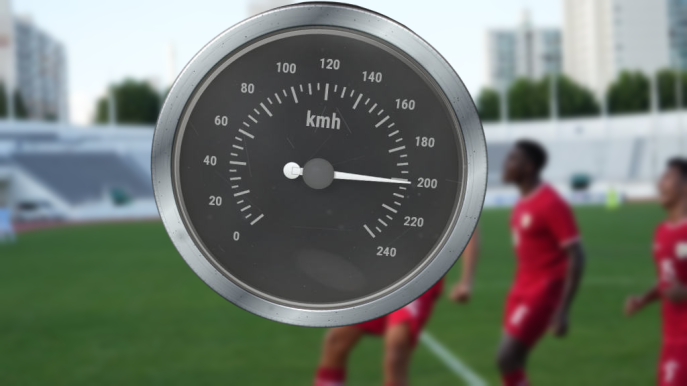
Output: 200 km/h
